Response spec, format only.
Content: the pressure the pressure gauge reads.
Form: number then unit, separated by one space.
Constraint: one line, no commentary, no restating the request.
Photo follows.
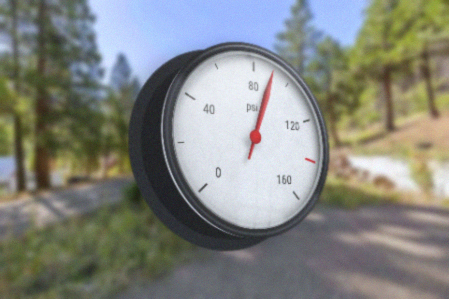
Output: 90 psi
